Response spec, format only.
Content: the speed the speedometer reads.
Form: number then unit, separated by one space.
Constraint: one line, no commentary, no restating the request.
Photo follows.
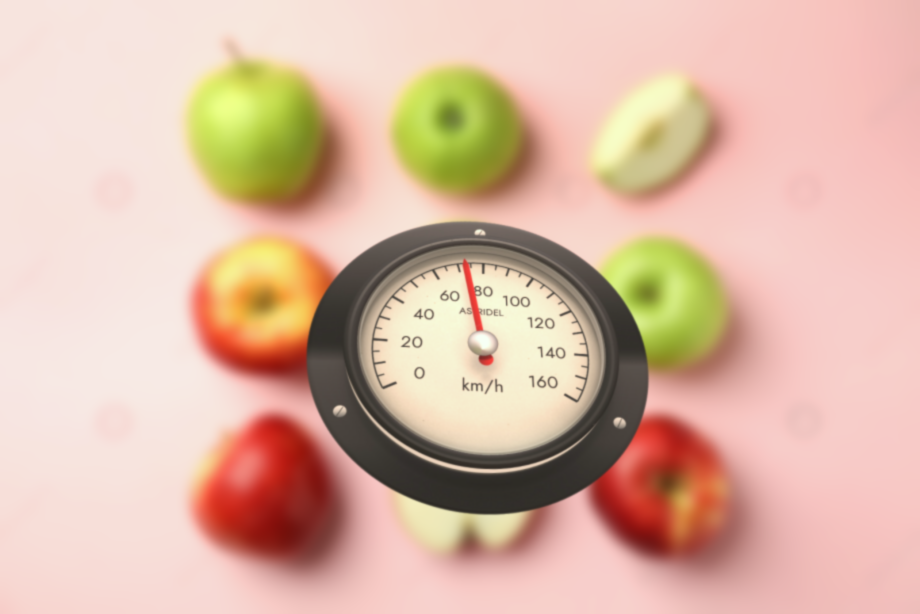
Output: 72.5 km/h
